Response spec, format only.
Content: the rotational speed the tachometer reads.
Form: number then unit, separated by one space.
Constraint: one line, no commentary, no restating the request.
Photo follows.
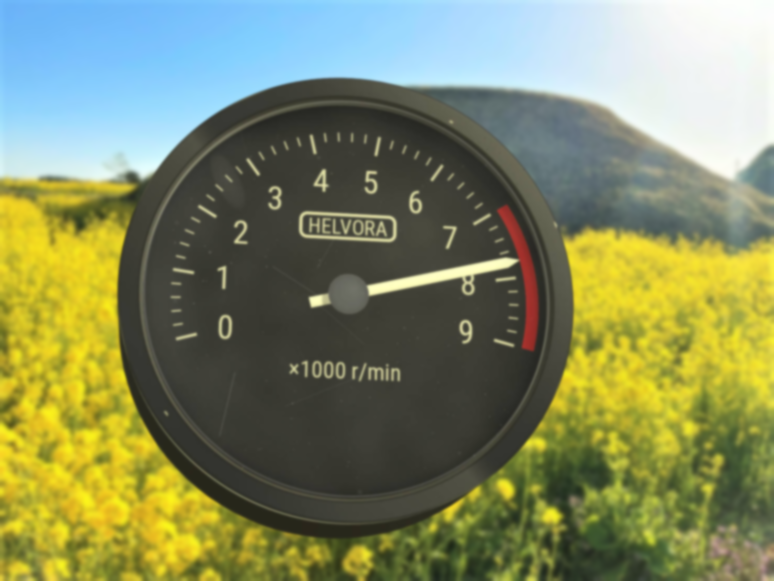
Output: 7800 rpm
